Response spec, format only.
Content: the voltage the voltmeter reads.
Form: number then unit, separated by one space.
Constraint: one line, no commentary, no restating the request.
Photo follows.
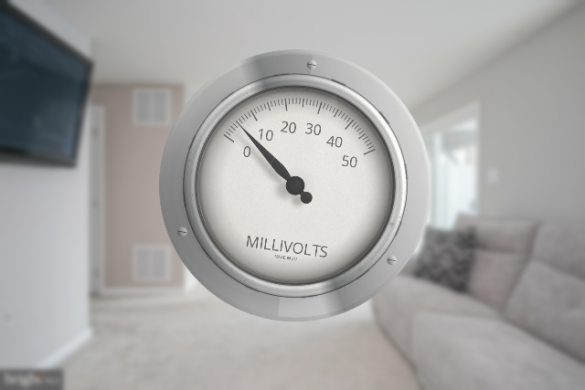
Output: 5 mV
